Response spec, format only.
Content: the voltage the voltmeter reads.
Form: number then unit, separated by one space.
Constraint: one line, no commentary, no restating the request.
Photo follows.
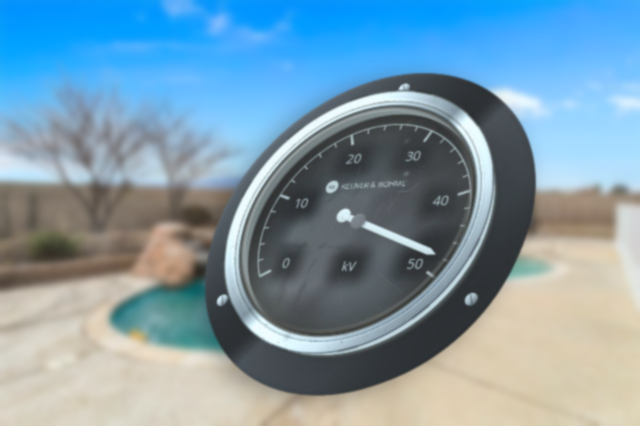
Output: 48 kV
